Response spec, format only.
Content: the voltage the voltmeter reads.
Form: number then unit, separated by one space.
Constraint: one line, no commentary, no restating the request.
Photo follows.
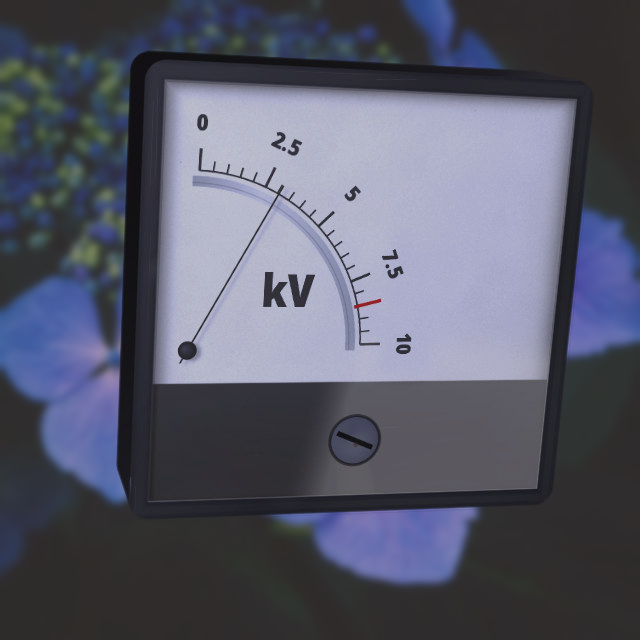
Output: 3 kV
